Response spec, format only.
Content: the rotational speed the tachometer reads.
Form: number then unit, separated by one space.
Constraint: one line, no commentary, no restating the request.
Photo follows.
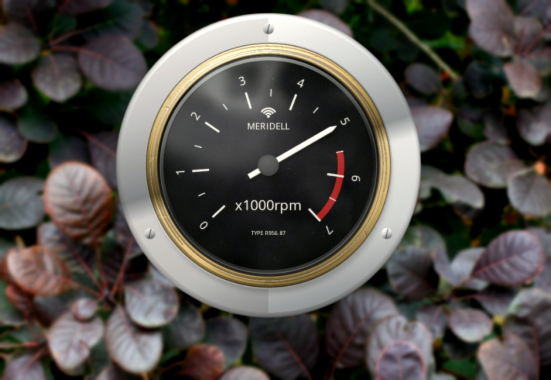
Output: 5000 rpm
